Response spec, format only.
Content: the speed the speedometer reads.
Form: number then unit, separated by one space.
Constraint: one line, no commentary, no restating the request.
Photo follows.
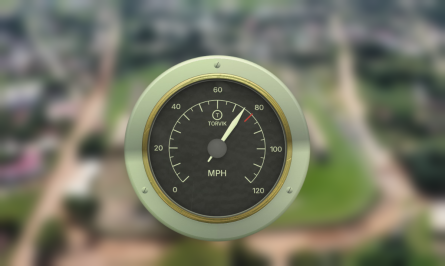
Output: 75 mph
